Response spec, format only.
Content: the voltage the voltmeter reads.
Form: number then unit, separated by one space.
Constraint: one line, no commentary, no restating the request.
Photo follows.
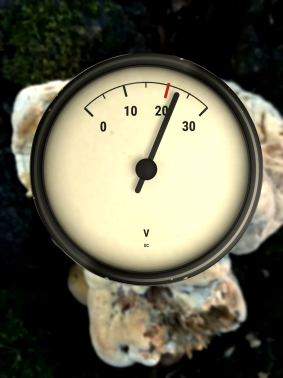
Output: 22.5 V
